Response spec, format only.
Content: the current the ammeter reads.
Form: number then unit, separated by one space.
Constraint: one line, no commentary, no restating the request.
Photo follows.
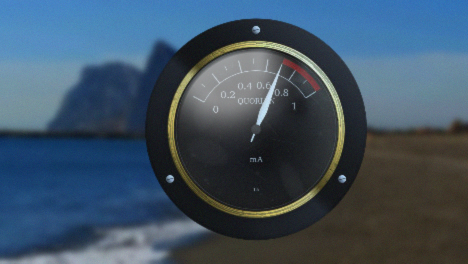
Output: 0.7 mA
